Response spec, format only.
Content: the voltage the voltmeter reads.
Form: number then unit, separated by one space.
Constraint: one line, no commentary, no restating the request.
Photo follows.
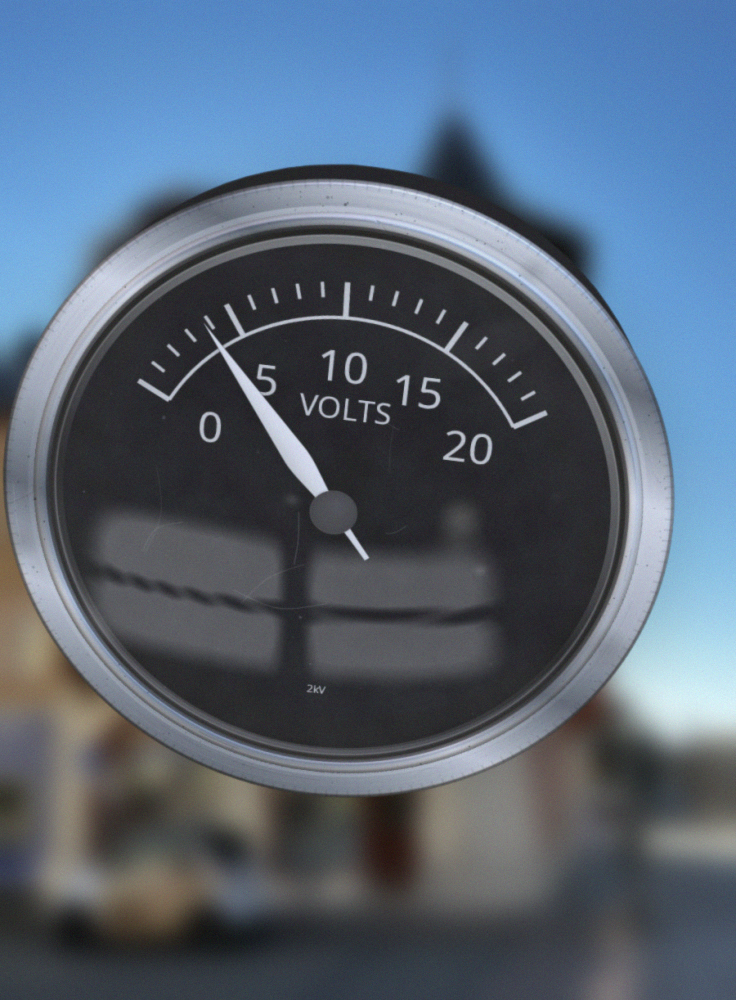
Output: 4 V
